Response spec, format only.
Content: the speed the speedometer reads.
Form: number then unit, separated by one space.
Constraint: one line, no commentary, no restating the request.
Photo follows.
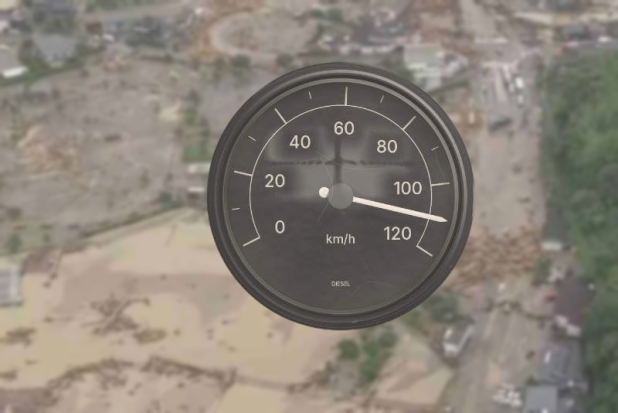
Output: 110 km/h
